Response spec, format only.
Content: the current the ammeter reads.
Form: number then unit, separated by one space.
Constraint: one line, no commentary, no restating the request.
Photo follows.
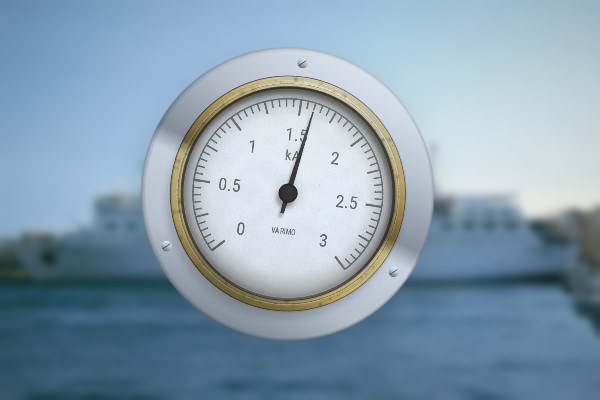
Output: 1.6 kA
